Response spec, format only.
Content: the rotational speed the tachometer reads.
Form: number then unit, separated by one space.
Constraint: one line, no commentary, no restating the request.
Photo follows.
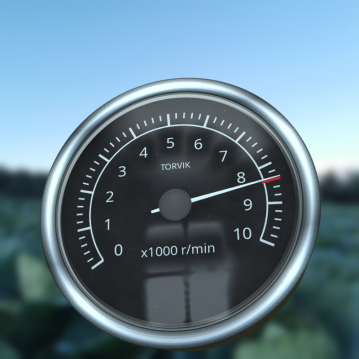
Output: 8400 rpm
